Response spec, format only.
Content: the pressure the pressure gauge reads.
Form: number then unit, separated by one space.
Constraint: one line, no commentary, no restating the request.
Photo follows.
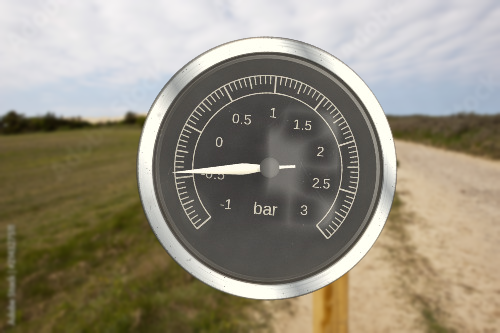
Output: -0.45 bar
